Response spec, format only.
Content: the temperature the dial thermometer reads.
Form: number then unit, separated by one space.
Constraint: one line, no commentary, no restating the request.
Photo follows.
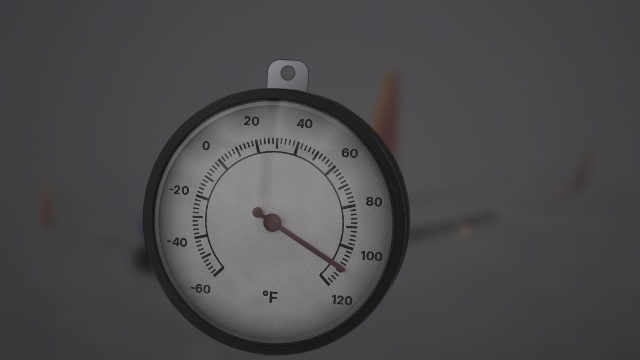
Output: 110 °F
